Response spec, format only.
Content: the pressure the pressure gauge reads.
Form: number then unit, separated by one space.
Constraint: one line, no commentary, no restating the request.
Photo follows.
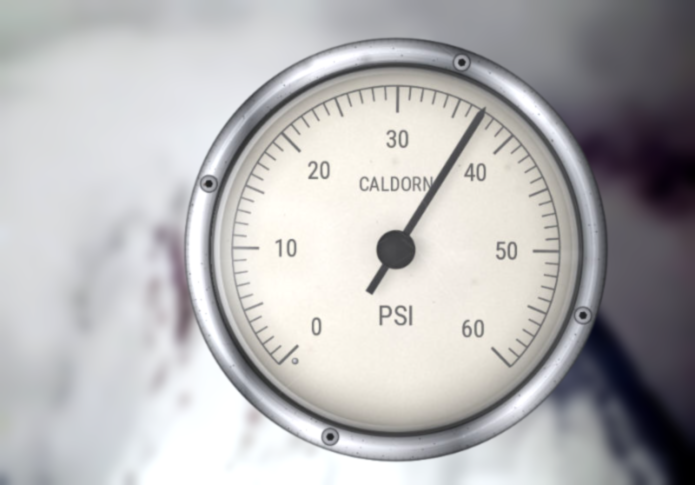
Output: 37 psi
